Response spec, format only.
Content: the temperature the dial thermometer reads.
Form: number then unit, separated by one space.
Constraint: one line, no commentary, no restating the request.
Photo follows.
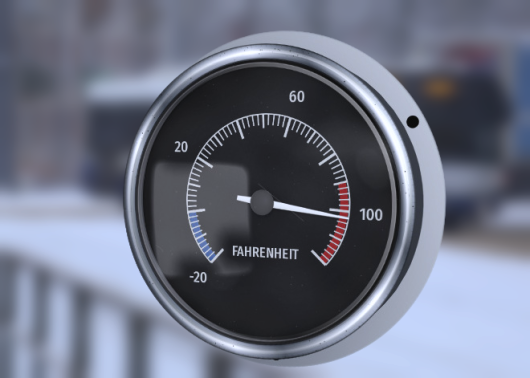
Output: 102 °F
